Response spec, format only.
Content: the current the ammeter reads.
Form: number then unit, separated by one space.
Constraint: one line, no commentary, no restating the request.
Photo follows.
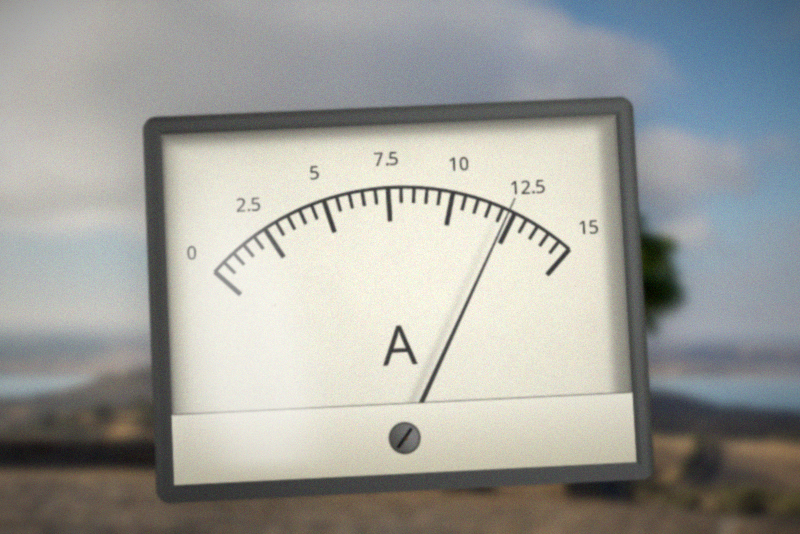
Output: 12.25 A
